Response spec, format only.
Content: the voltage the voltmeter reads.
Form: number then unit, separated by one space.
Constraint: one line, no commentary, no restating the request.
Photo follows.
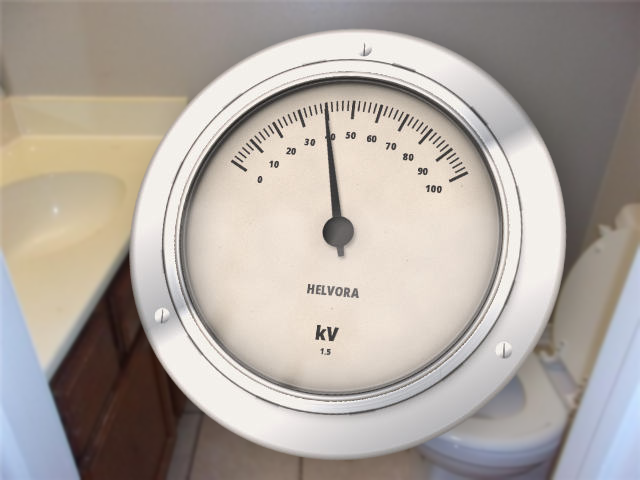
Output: 40 kV
